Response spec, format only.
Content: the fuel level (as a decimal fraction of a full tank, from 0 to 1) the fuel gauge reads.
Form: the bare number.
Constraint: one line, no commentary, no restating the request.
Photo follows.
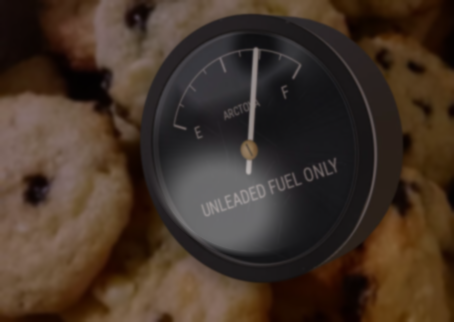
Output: 0.75
